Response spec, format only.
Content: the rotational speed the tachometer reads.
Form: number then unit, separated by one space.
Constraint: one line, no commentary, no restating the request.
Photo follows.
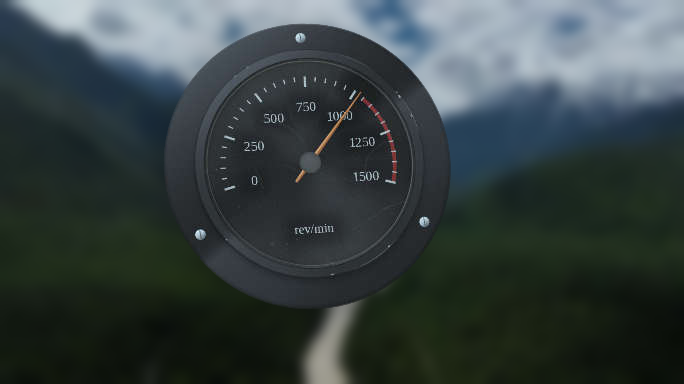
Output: 1025 rpm
